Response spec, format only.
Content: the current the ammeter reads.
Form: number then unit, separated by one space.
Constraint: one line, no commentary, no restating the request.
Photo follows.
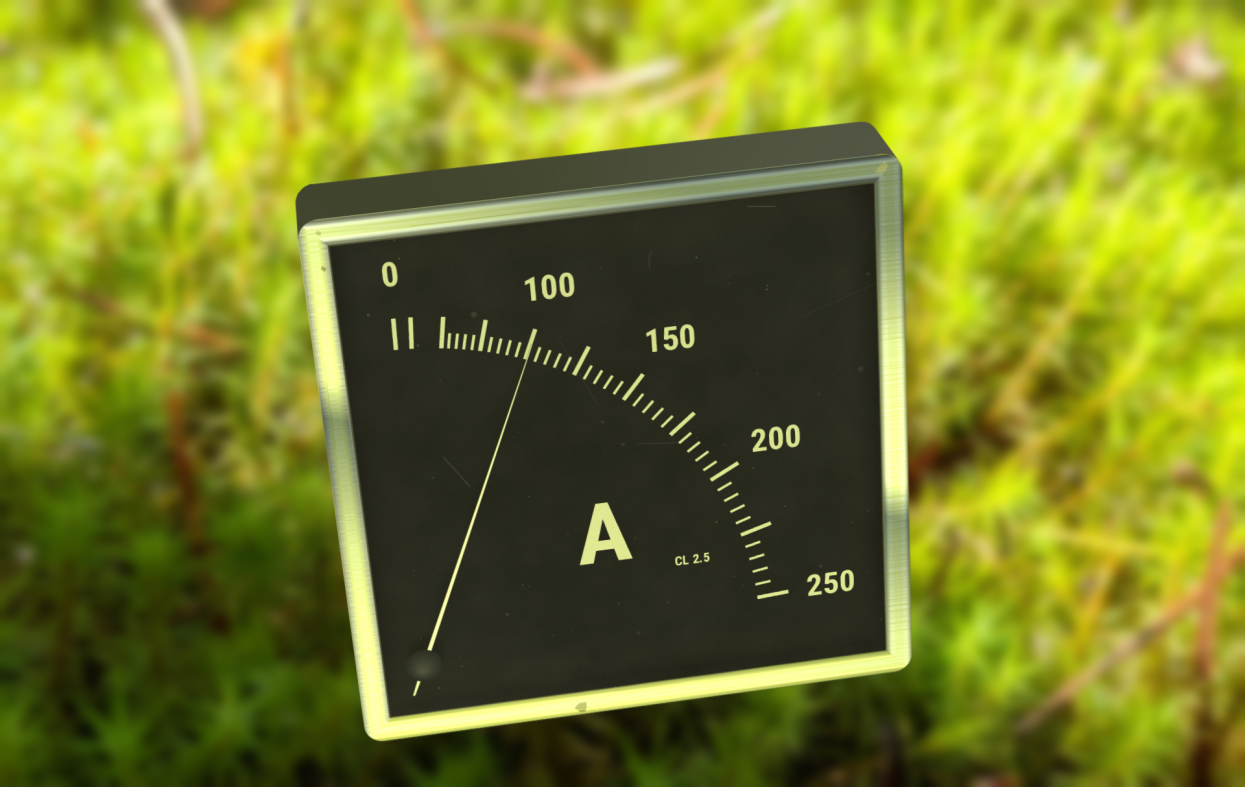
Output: 100 A
